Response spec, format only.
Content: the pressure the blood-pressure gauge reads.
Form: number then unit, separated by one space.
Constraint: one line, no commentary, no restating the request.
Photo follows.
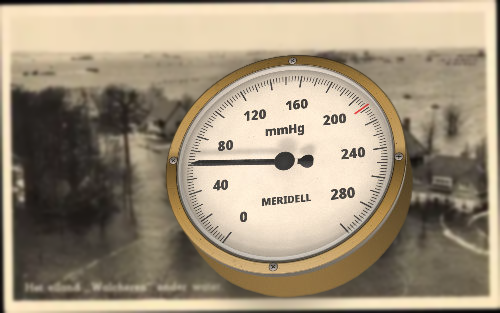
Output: 60 mmHg
